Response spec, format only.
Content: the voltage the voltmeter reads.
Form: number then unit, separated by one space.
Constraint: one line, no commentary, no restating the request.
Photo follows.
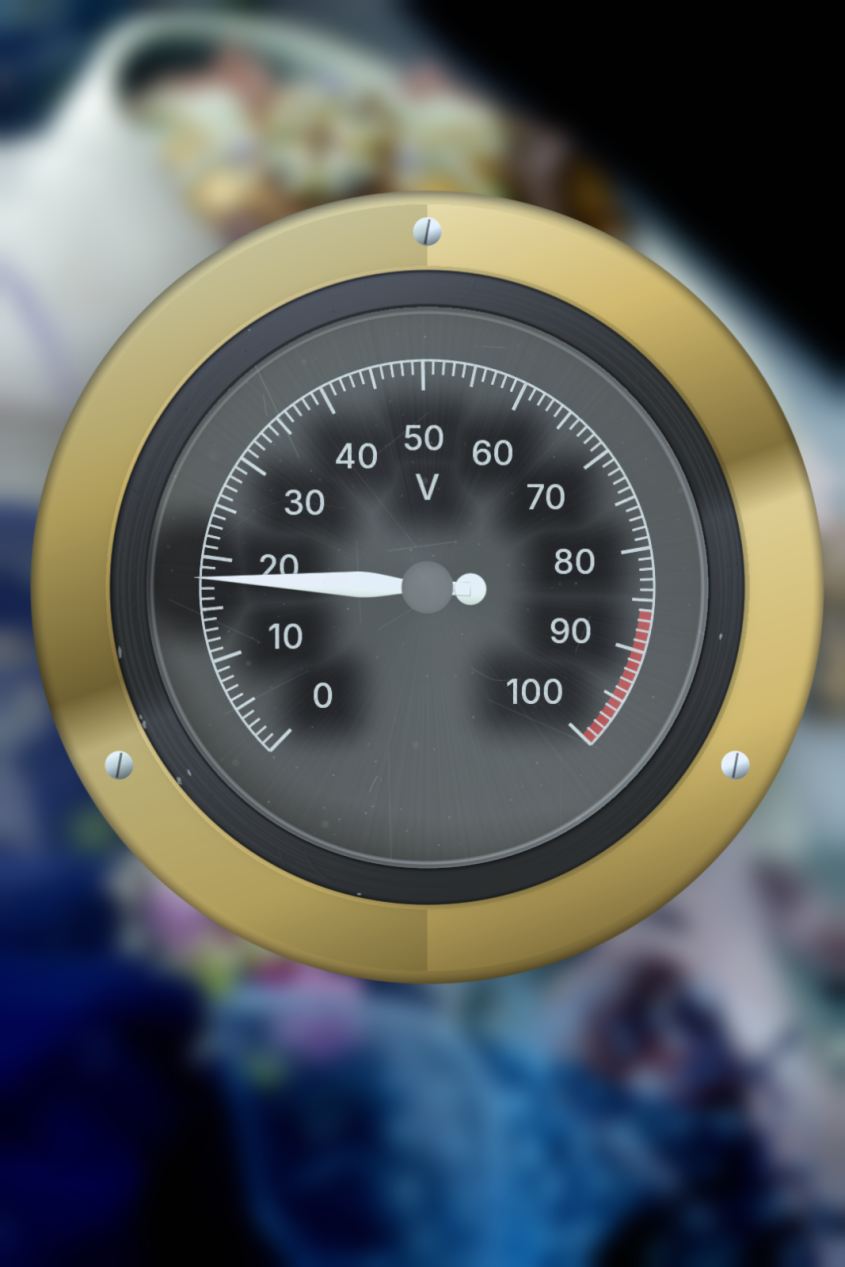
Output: 18 V
